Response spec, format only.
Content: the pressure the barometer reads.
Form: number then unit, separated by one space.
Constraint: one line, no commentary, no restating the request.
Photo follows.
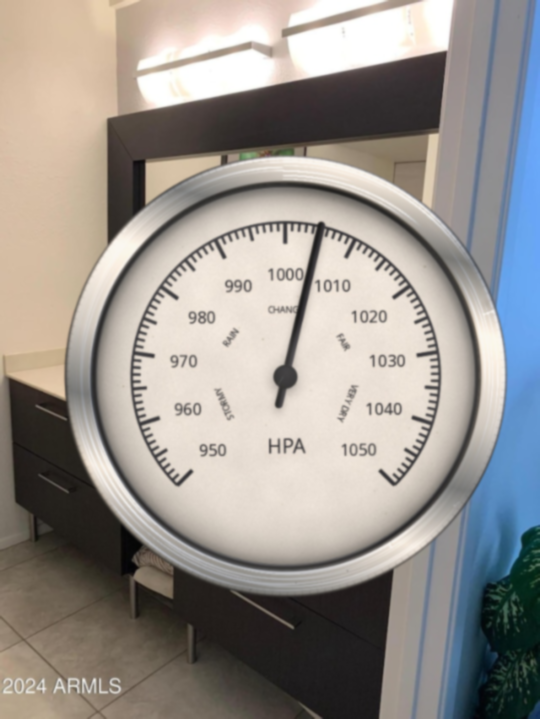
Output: 1005 hPa
